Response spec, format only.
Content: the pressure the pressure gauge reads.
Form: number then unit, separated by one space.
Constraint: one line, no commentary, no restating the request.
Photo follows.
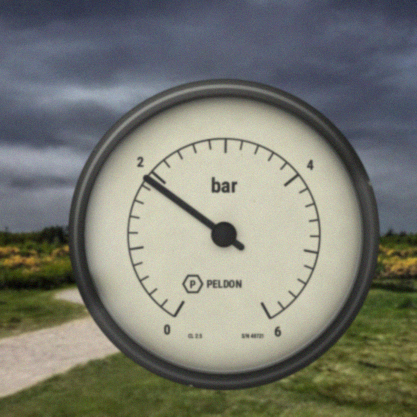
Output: 1.9 bar
